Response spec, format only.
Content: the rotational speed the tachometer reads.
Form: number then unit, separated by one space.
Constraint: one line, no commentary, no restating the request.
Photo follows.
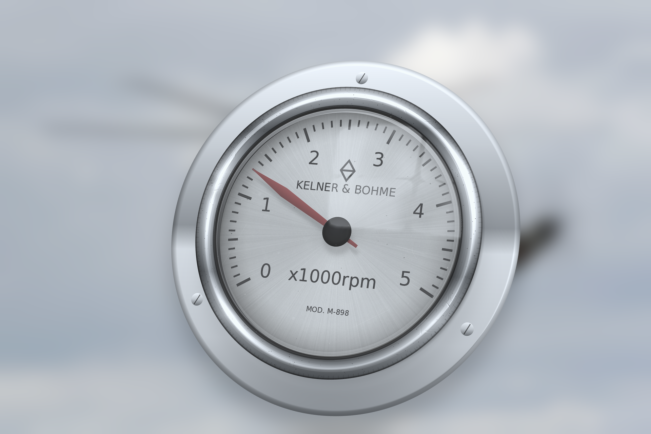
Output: 1300 rpm
